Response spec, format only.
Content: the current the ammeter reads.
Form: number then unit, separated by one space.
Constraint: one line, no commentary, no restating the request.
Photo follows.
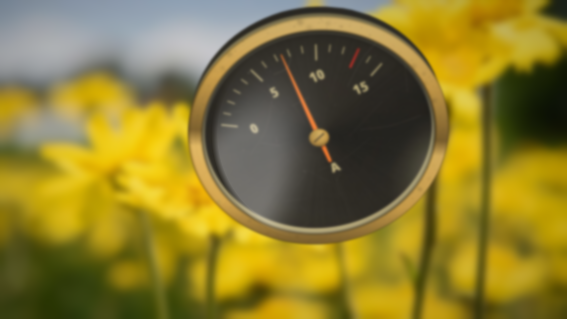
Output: 7.5 A
